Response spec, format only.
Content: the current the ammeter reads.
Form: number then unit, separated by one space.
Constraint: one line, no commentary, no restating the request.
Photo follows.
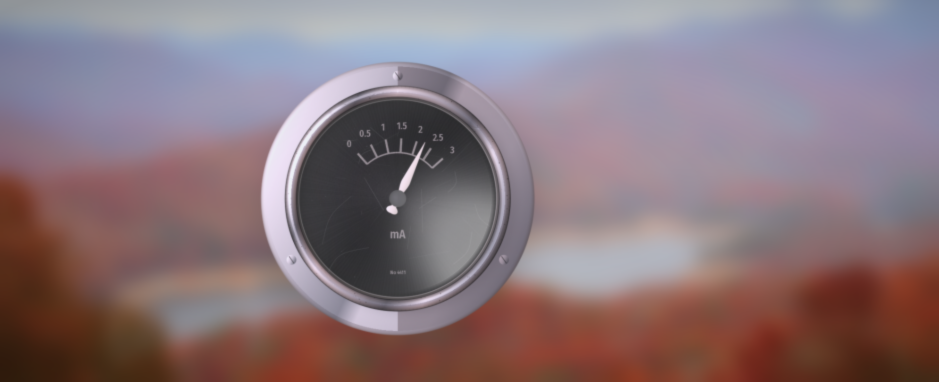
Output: 2.25 mA
